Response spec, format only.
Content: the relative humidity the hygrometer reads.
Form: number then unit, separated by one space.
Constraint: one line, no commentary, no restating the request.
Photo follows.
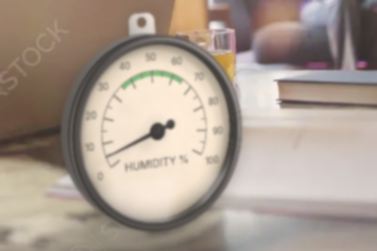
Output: 5 %
